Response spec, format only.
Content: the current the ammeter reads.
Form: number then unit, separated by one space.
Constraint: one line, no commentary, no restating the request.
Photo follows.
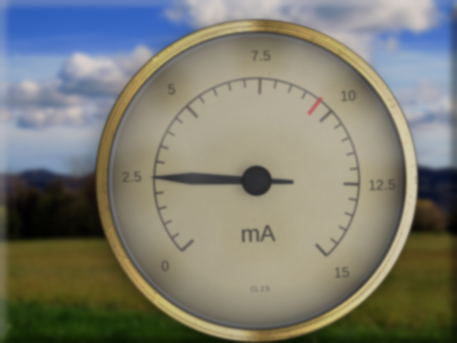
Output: 2.5 mA
